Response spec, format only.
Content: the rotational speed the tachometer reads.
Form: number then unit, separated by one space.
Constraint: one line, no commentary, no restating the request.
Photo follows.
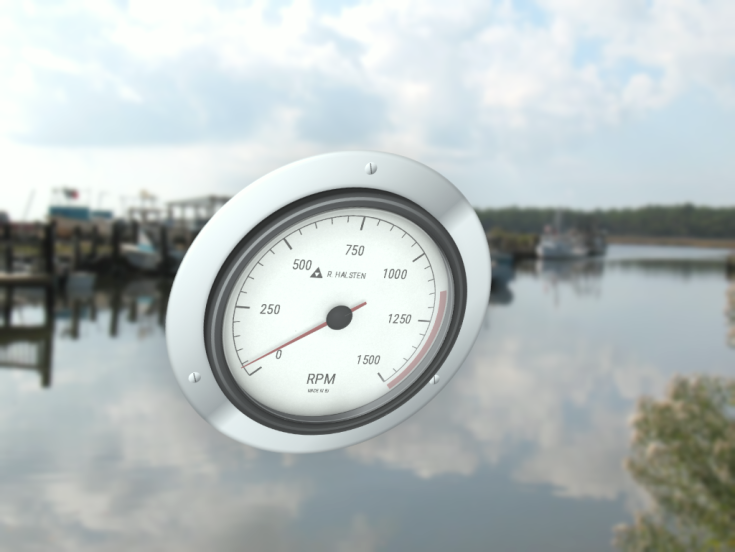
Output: 50 rpm
